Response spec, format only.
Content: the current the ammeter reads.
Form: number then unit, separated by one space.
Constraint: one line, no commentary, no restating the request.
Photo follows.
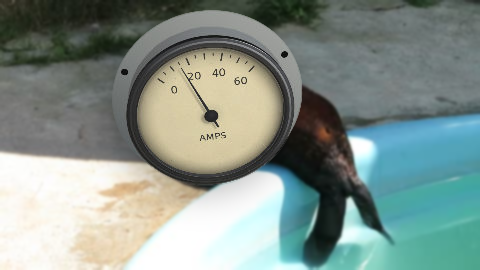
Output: 15 A
